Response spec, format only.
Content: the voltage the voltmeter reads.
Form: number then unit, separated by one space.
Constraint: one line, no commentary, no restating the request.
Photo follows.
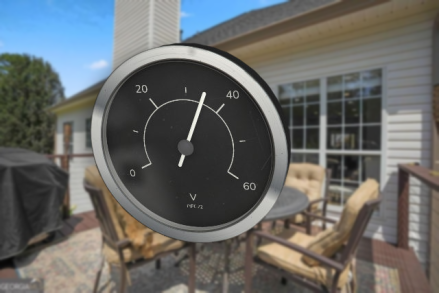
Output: 35 V
